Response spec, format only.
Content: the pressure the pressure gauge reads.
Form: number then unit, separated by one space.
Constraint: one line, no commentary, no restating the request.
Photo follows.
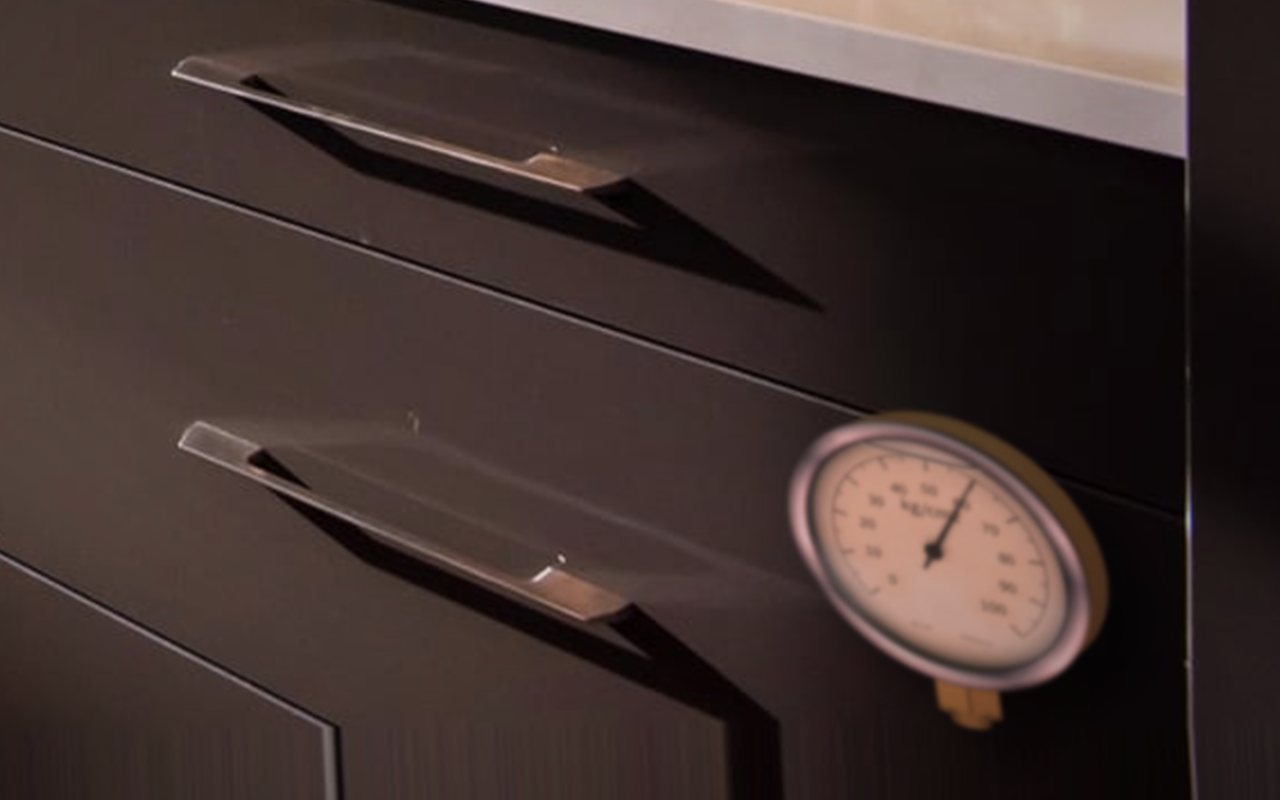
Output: 60 kg/cm²
